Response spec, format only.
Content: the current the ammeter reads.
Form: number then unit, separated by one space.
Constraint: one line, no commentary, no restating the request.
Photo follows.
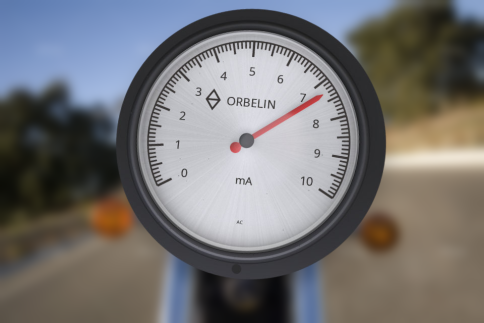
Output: 7.3 mA
